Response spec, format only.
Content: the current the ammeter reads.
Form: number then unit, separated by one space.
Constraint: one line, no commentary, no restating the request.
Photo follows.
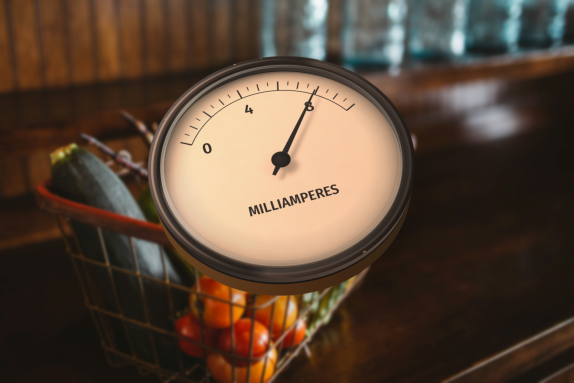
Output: 8 mA
